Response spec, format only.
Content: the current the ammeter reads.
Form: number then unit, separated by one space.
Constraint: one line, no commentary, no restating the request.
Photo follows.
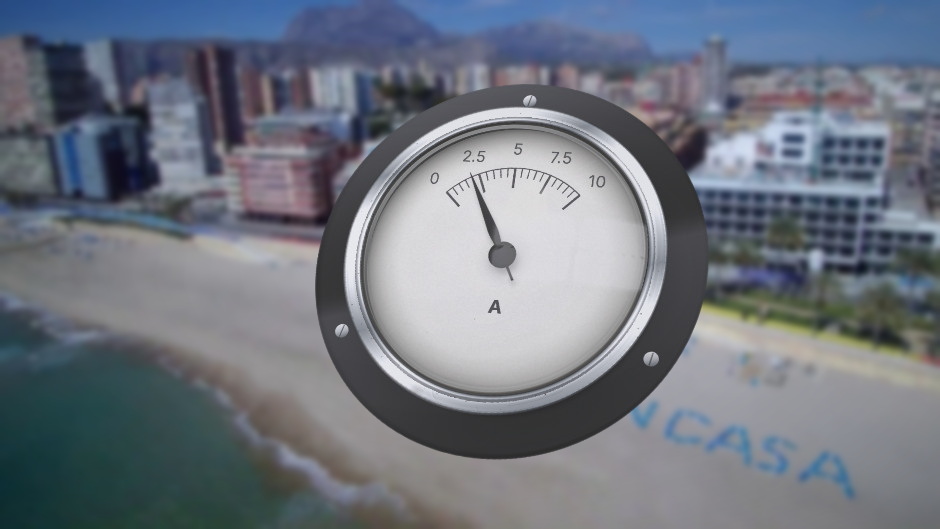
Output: 2 A
